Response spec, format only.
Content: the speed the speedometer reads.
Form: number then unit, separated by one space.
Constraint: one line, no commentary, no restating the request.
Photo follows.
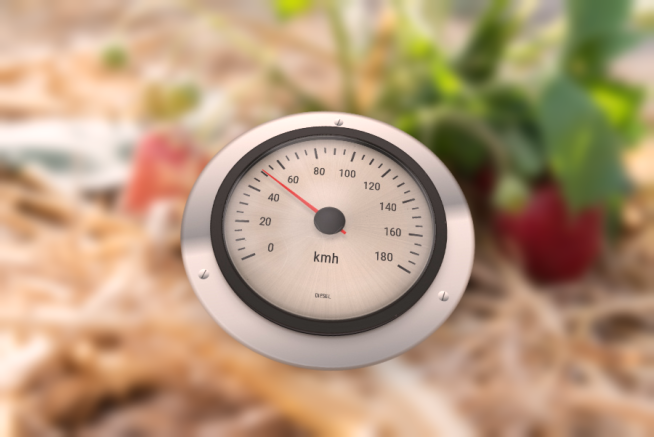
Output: 50 km/h
